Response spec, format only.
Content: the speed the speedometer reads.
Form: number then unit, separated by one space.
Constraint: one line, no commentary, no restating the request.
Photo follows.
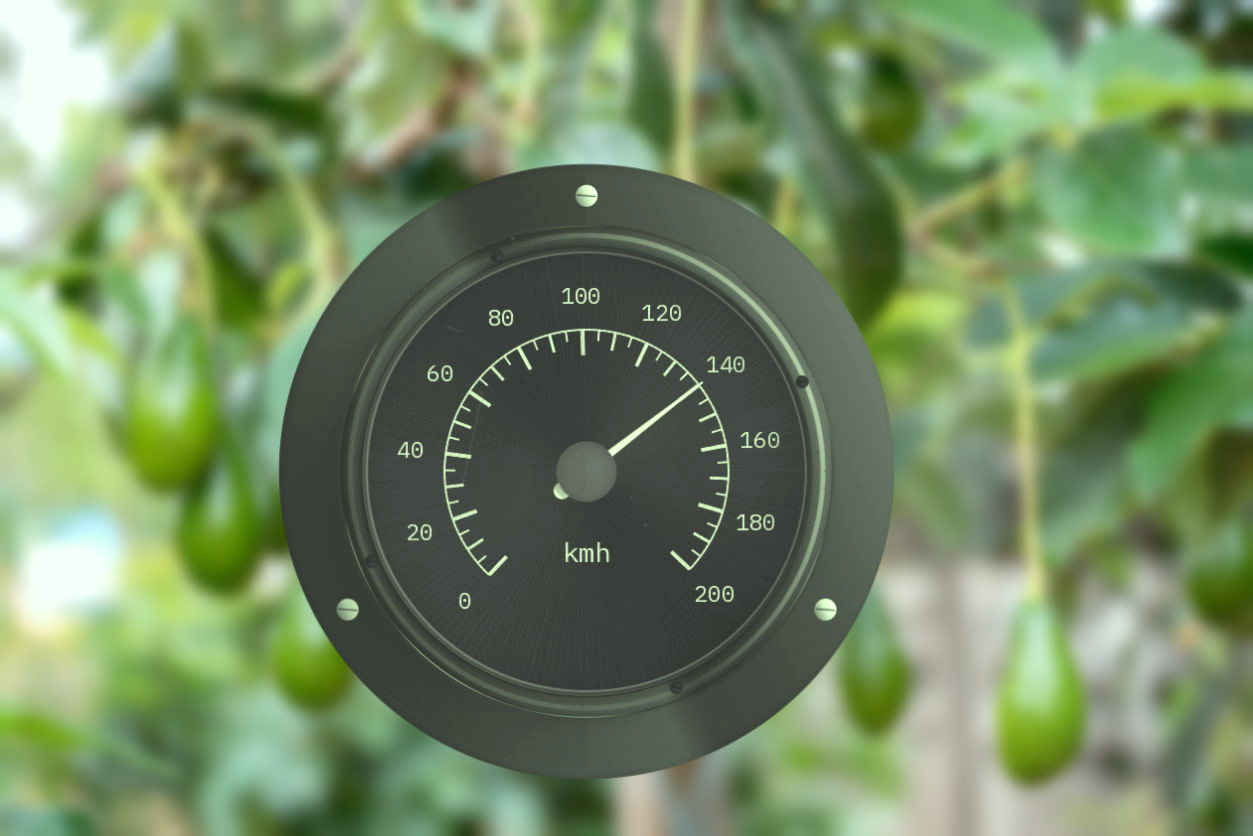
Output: 140 km/h
